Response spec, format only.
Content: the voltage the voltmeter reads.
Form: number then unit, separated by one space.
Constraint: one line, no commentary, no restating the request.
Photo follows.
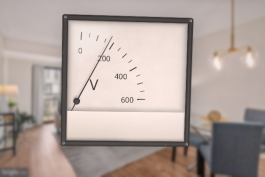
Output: 175 V
